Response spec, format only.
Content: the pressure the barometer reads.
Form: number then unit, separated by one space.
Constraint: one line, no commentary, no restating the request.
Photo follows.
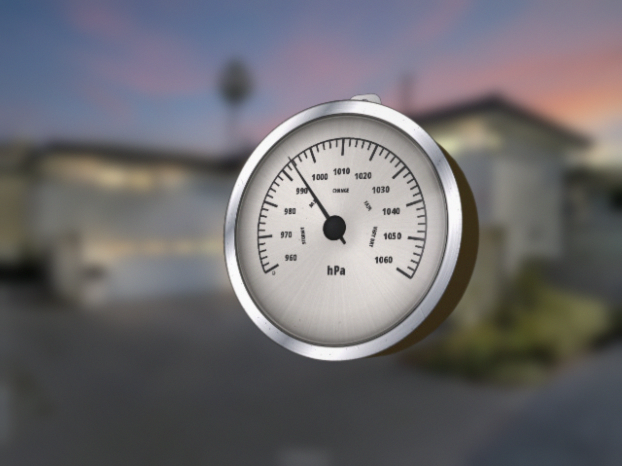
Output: 994 hPa
